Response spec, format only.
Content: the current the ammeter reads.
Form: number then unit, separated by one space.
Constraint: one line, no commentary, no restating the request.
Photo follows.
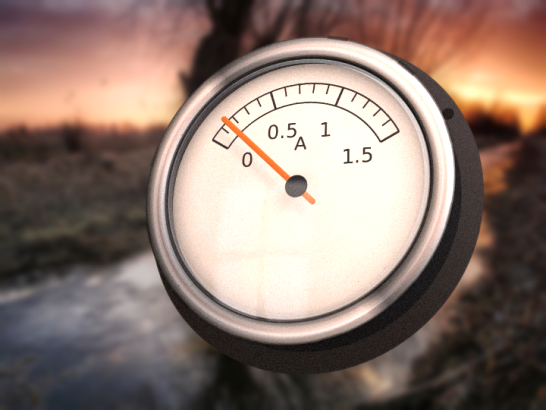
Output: 0.15 A
